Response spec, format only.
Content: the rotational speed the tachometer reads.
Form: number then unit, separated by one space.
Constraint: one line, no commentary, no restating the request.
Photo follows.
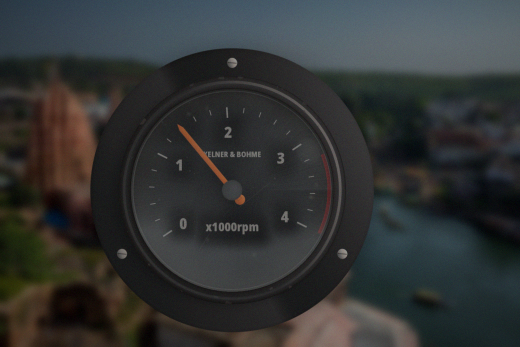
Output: 1400 rpm
